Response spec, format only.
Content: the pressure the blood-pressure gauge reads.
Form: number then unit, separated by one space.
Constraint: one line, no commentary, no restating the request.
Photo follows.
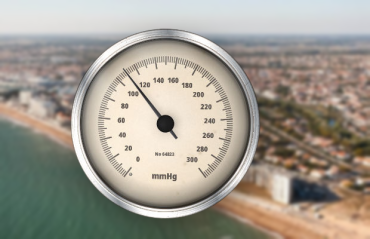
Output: 110 mmHg
